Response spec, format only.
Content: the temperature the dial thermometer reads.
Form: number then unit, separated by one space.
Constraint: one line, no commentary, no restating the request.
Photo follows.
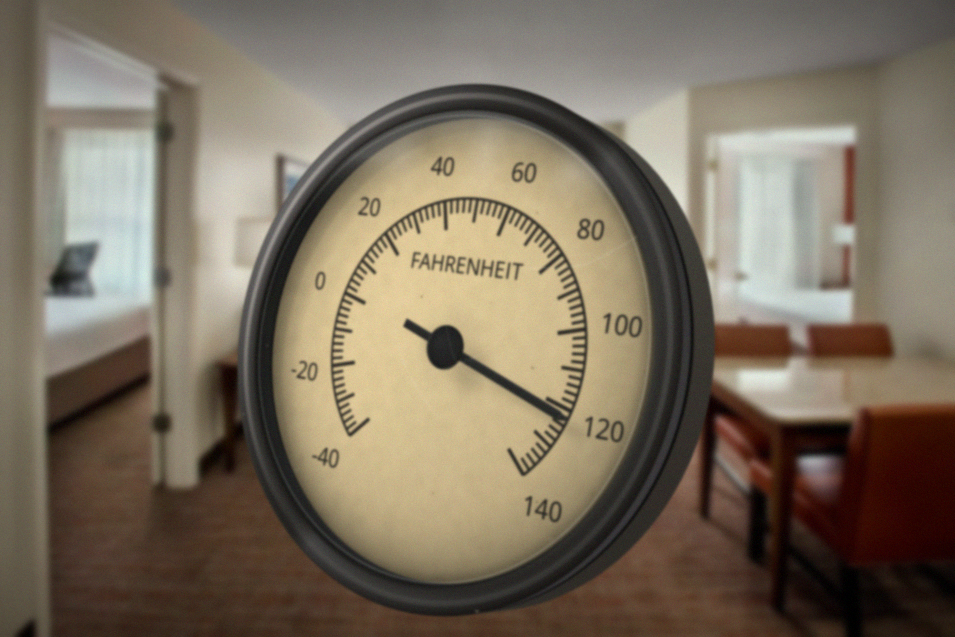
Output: 122 °F
